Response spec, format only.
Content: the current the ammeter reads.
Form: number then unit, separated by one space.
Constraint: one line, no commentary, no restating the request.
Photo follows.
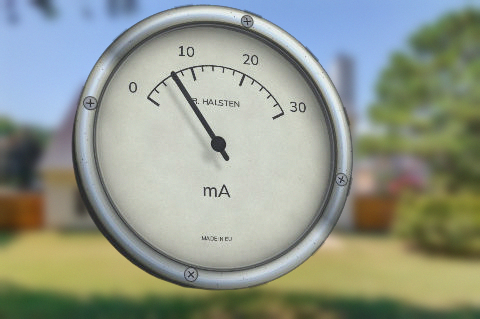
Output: 6 mA
